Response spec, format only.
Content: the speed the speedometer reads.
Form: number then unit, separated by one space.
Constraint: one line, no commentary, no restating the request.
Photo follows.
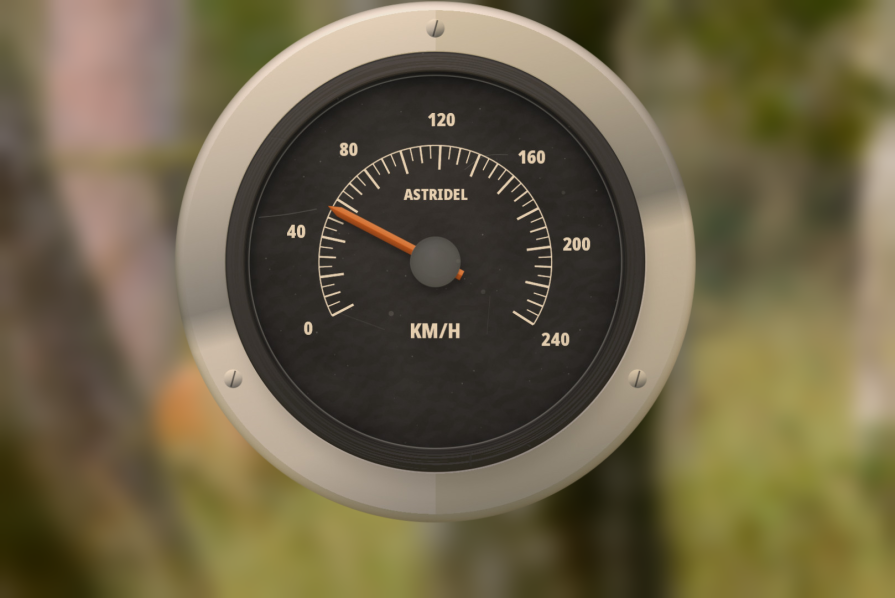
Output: 55 km/h
